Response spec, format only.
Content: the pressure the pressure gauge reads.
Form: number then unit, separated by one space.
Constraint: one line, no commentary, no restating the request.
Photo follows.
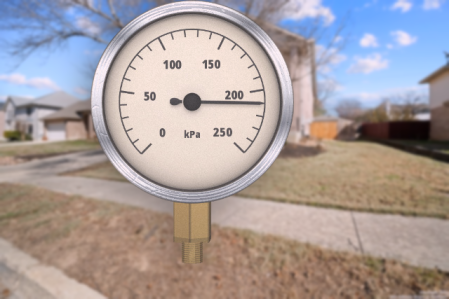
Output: 210 kPa
